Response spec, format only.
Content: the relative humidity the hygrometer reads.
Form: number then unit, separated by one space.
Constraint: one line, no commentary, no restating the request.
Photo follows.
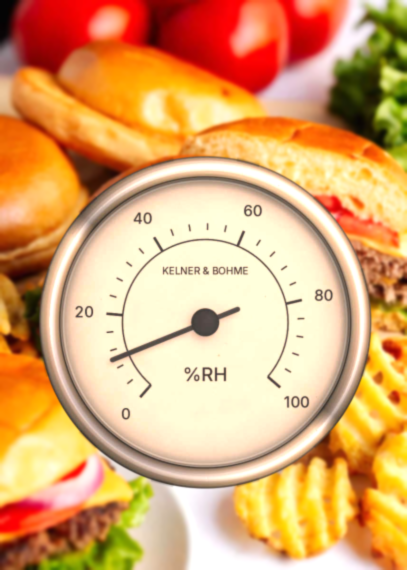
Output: 10 %
